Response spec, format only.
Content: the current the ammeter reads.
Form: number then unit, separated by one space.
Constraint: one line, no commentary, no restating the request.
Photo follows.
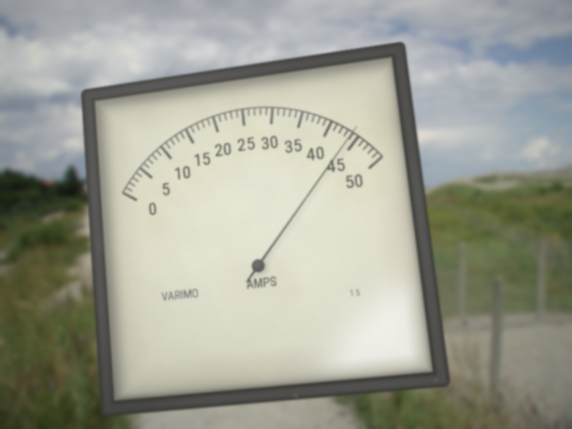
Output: 44 A
